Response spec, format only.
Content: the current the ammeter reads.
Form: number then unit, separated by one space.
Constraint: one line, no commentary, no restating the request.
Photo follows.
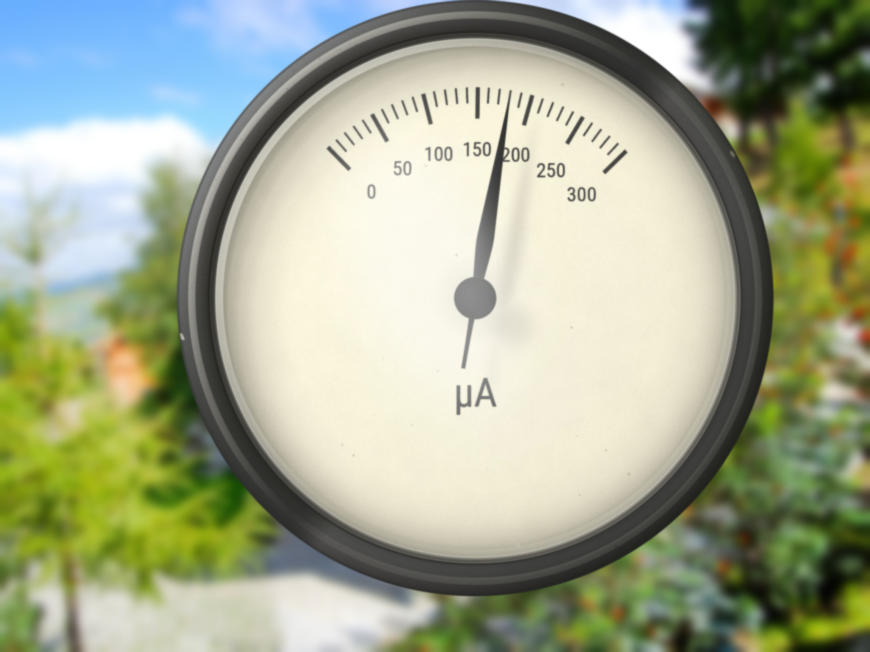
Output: 180 µA
